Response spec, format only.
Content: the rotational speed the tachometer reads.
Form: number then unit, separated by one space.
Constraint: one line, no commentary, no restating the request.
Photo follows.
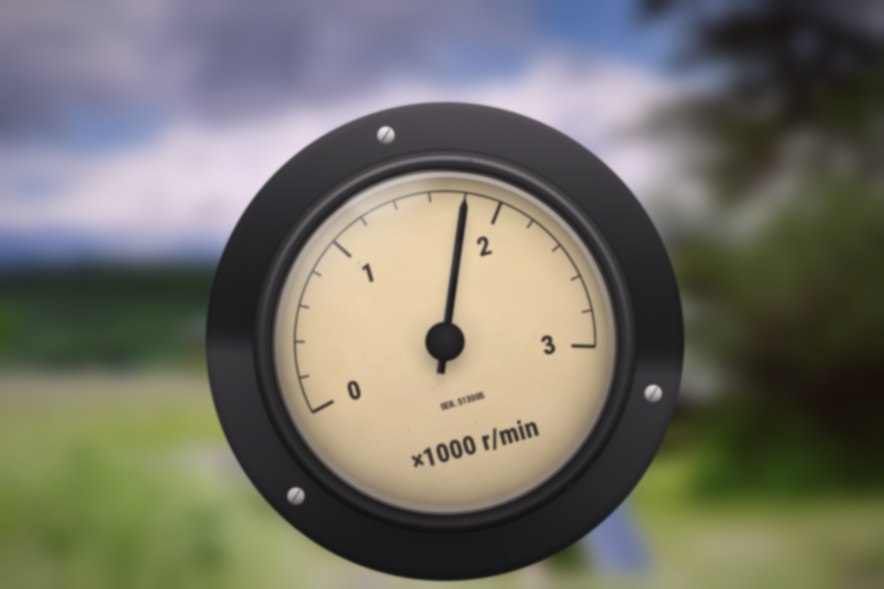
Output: 1800 rpm
